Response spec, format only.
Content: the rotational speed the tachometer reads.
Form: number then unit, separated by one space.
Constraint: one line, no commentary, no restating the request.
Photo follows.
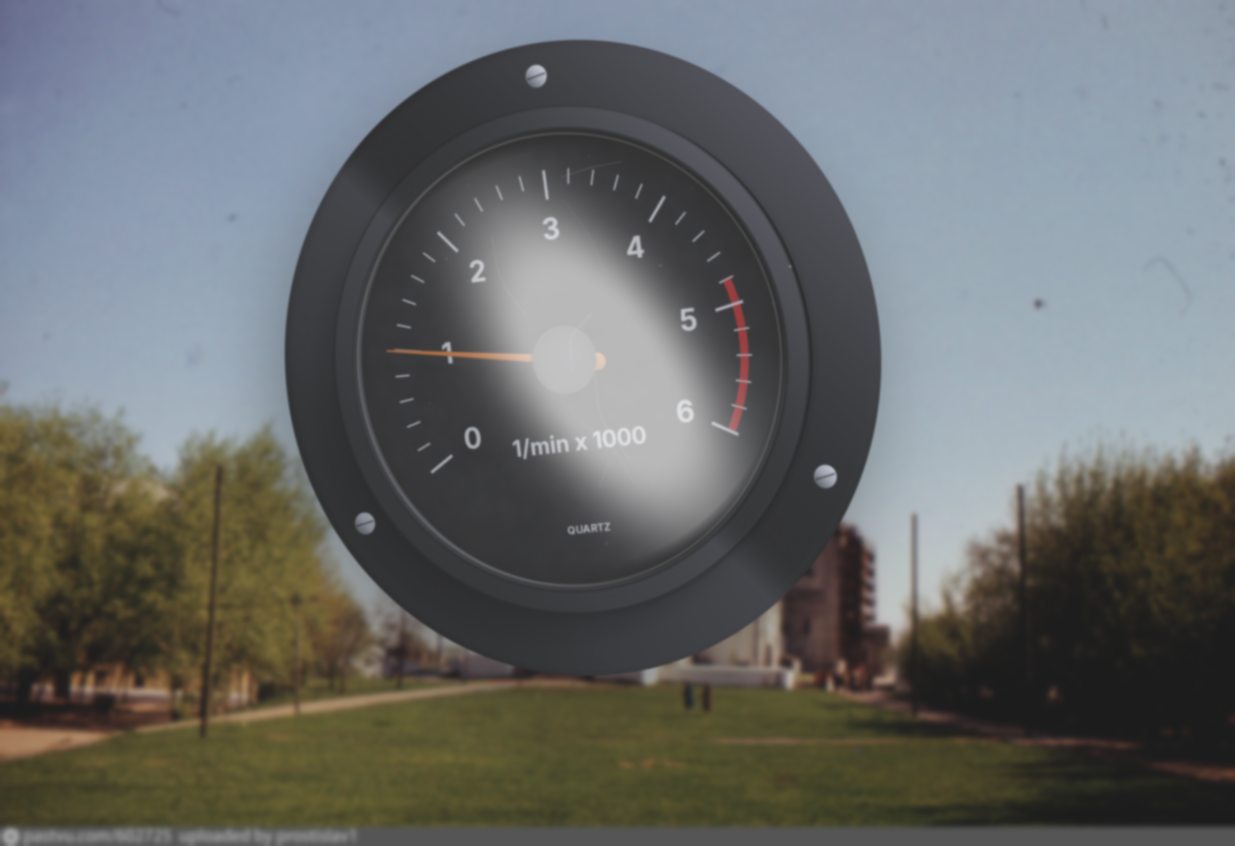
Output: 1000 rpm
